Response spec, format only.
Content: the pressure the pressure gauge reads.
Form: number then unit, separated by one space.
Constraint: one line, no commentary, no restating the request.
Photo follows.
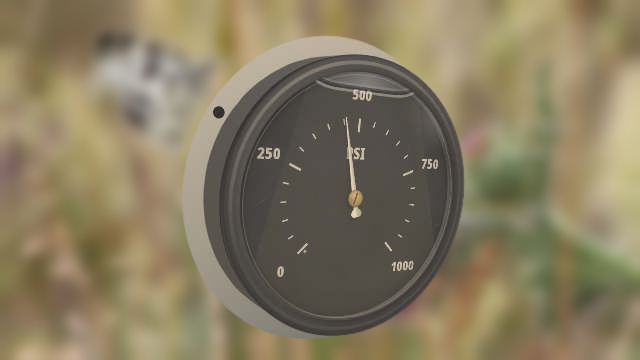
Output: 450 psi
